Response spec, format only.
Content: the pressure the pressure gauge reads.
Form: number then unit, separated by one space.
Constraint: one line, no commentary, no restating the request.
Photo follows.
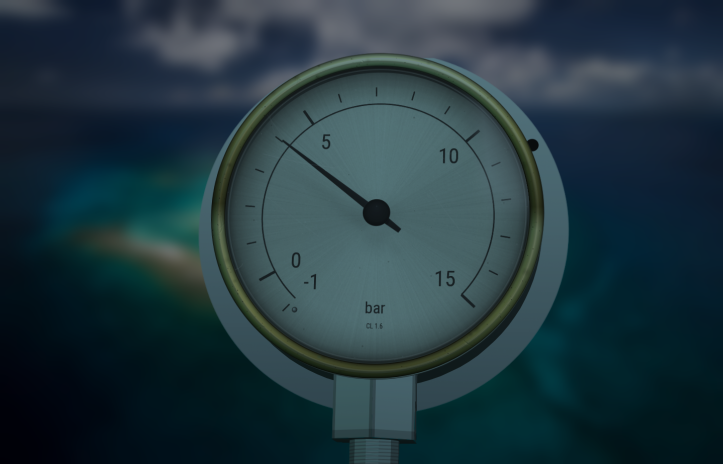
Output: 4 bar
